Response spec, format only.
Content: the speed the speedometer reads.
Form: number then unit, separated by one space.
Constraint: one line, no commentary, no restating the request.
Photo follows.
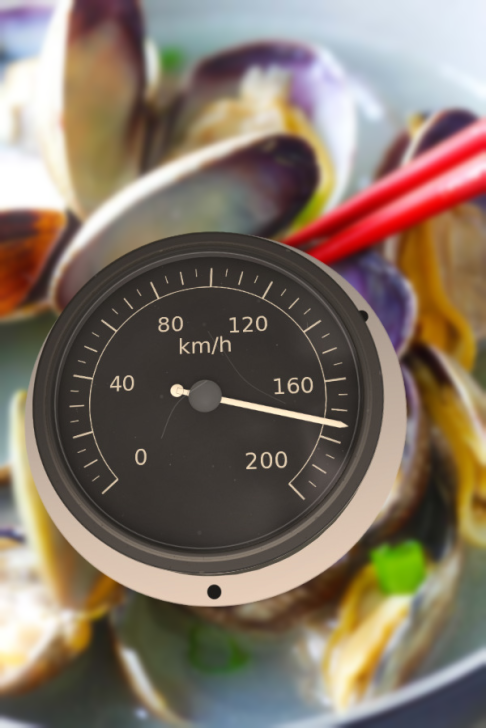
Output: 175 km/h
